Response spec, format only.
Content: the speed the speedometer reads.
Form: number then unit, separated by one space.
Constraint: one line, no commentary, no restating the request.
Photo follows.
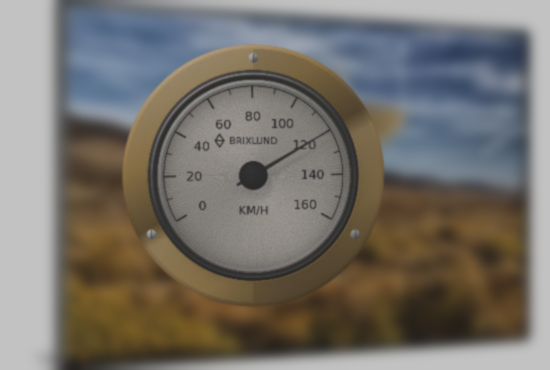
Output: 120 km/h
